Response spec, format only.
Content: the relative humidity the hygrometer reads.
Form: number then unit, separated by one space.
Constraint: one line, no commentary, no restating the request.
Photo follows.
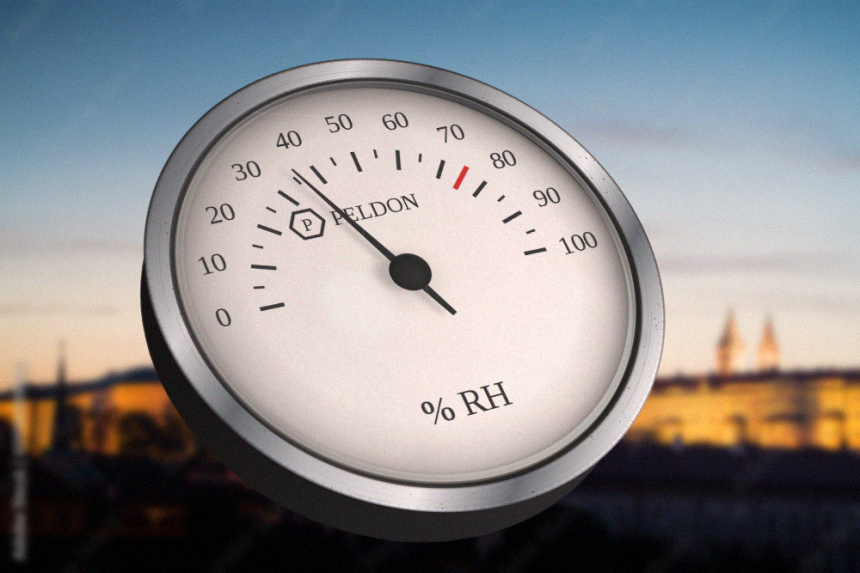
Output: 35 %
